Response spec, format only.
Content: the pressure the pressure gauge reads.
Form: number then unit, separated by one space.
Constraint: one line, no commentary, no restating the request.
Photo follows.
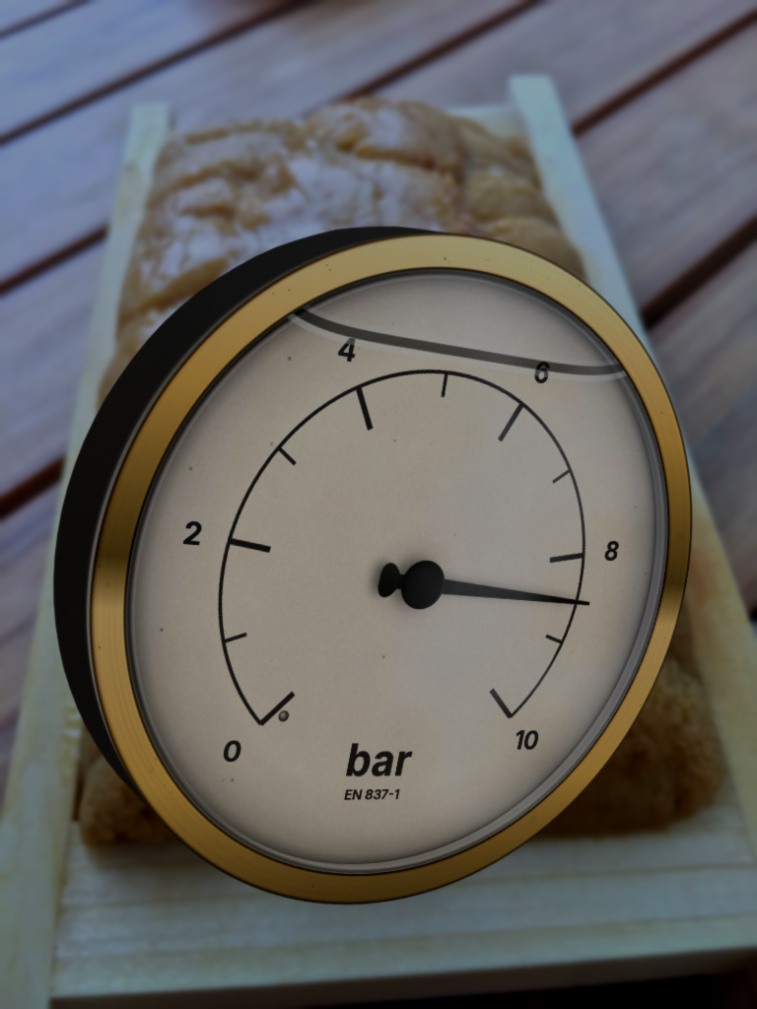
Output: 8.5 bar
